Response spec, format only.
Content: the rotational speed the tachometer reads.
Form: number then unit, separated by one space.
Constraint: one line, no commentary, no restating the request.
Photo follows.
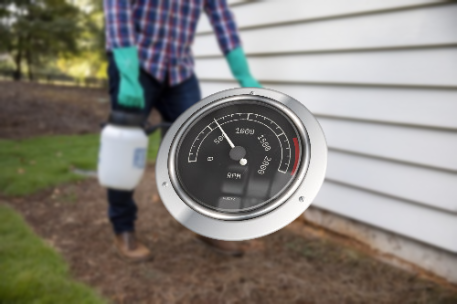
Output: 600 rpm
